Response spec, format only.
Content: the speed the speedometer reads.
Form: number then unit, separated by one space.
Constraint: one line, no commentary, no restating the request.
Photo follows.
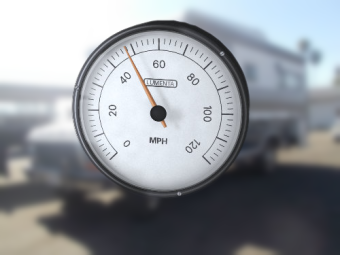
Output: 48 mph
